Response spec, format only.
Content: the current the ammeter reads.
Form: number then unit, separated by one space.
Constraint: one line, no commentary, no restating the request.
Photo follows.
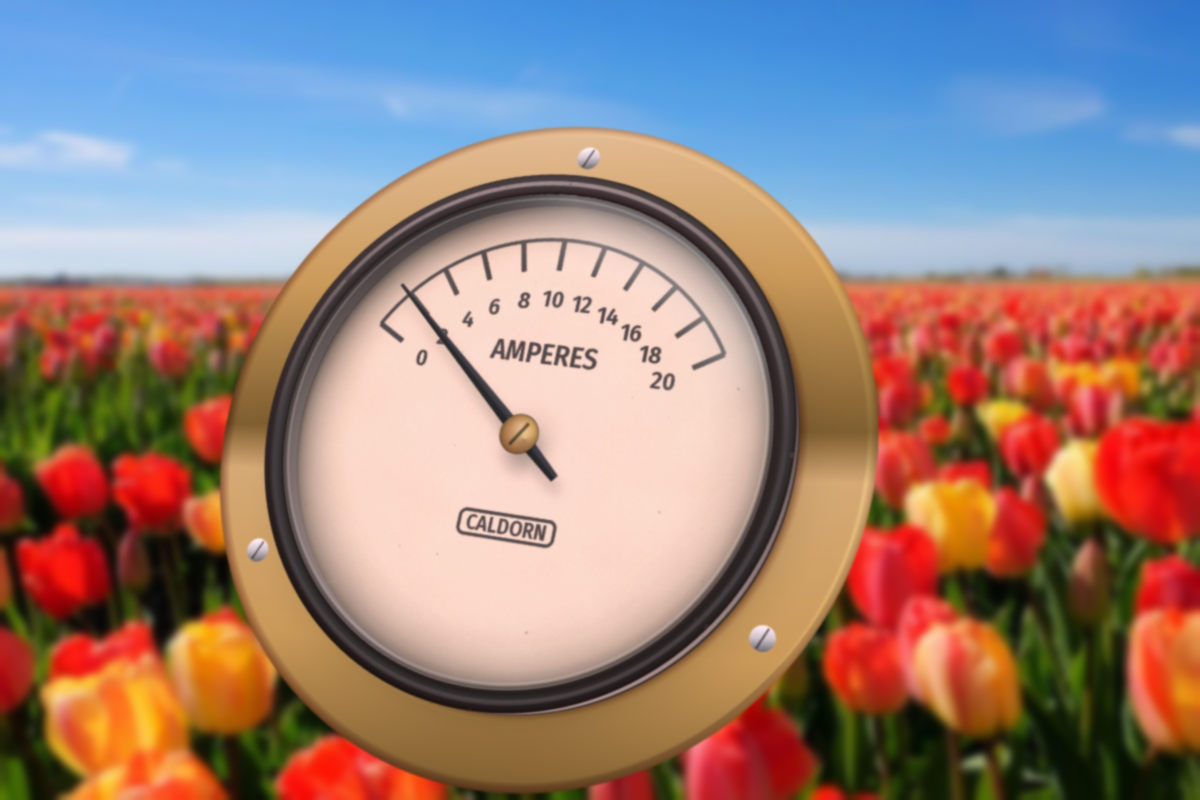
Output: 2 A
